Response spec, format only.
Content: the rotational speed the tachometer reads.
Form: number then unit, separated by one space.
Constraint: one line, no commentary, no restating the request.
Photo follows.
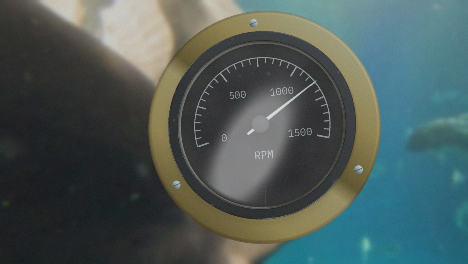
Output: 1150 rpm
